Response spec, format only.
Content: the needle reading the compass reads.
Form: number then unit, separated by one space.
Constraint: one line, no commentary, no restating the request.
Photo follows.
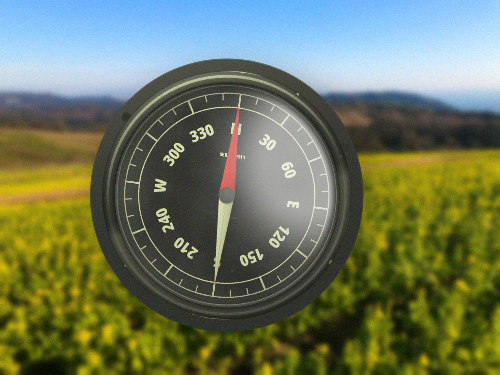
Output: 0 °
